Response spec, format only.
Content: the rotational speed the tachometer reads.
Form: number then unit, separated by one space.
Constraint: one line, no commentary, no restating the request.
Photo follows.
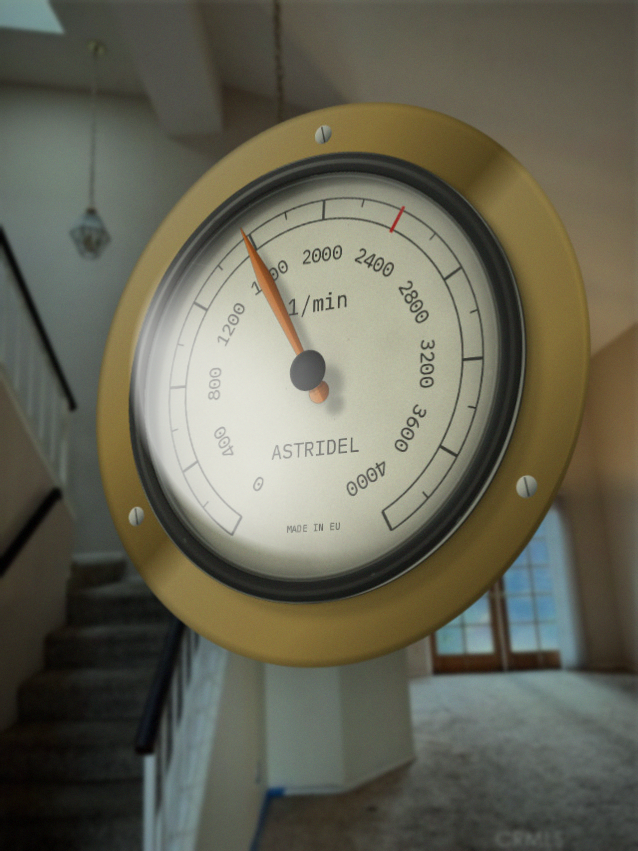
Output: 1600 rpm
